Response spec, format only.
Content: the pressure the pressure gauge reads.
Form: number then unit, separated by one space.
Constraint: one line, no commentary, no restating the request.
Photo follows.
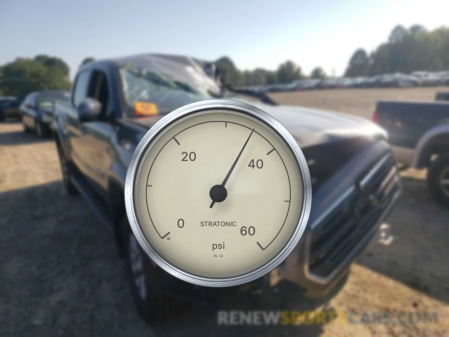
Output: 35 psi
